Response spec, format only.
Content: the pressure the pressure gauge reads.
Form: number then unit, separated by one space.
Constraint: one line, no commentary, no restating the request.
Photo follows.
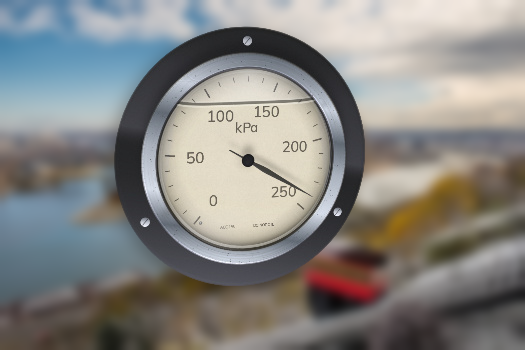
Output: 240 kPa
